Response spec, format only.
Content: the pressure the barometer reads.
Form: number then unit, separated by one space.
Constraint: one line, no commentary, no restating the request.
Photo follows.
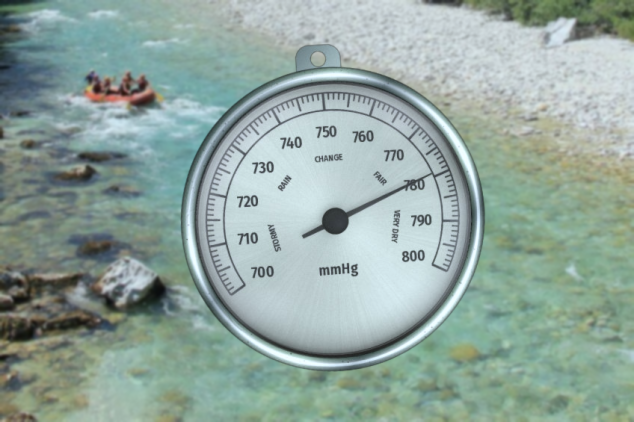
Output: 779 mmHg
